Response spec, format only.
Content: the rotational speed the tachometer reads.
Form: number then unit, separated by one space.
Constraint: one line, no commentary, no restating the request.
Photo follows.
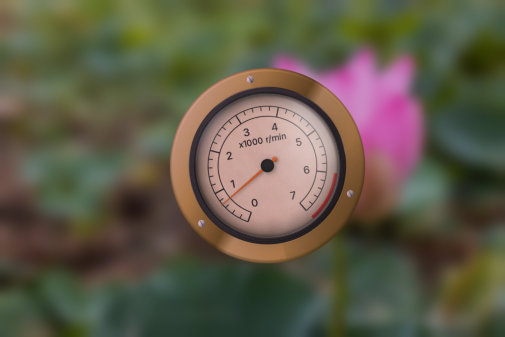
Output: 700 rpm
